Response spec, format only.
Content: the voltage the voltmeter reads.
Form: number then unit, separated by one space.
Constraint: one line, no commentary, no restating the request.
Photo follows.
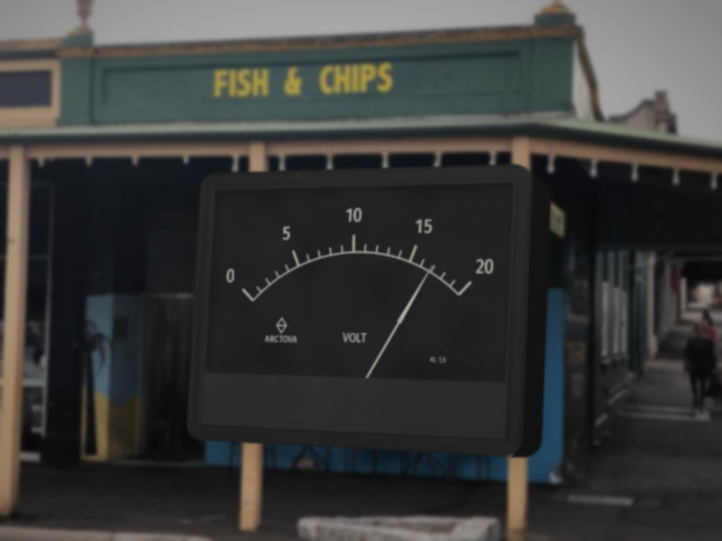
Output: 17 V
